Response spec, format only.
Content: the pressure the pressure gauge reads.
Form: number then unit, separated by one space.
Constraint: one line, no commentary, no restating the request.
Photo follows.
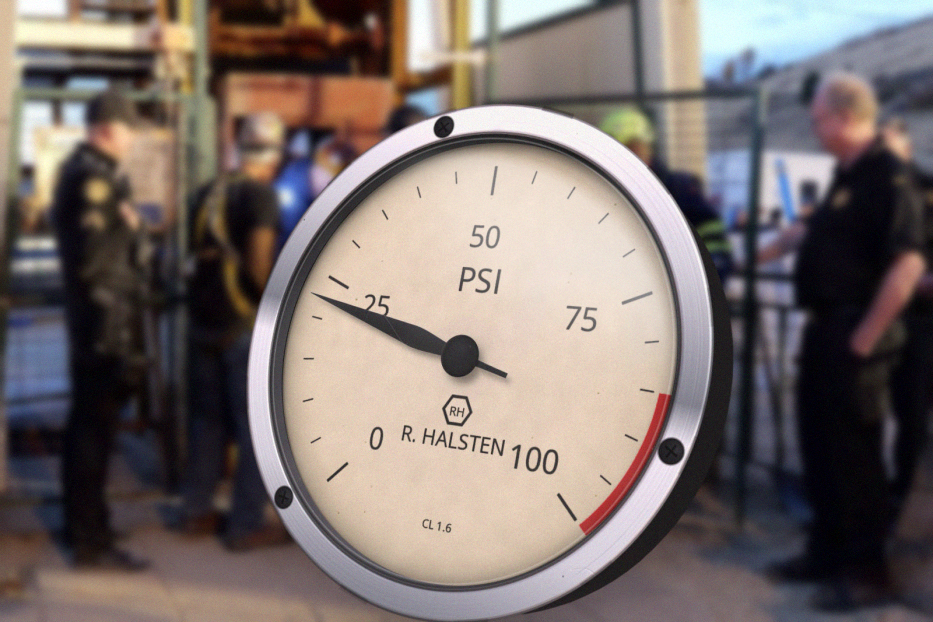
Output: 22.5 psi
